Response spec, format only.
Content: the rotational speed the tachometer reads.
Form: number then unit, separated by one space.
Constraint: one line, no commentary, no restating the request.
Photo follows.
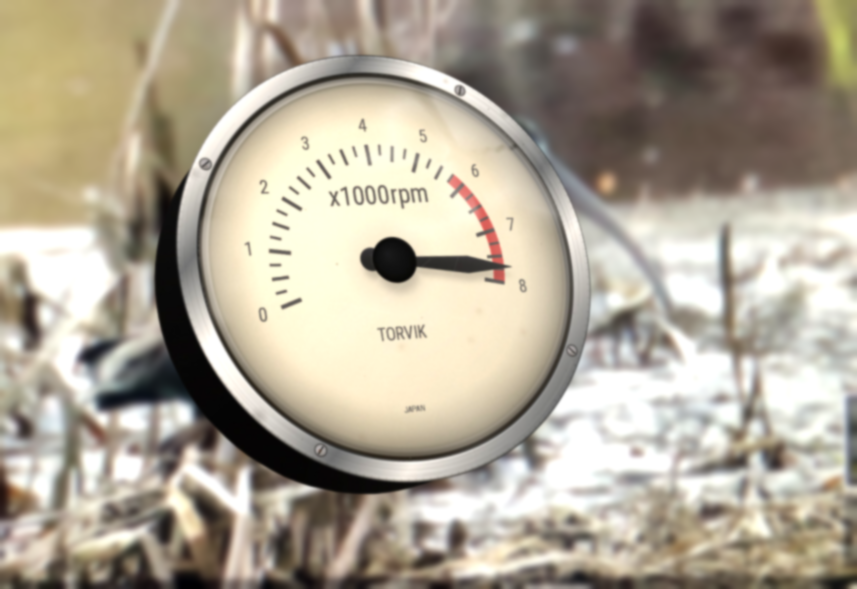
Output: 7750 rpm
